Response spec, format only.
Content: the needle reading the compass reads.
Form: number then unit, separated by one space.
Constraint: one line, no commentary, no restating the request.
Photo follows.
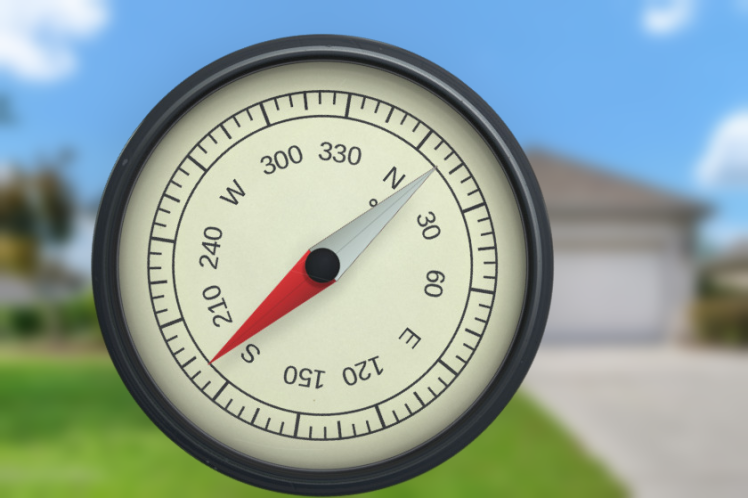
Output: 190 °
